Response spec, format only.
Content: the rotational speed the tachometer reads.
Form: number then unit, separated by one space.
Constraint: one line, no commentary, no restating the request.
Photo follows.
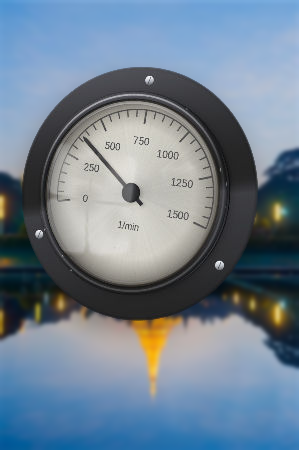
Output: 375 rpm
